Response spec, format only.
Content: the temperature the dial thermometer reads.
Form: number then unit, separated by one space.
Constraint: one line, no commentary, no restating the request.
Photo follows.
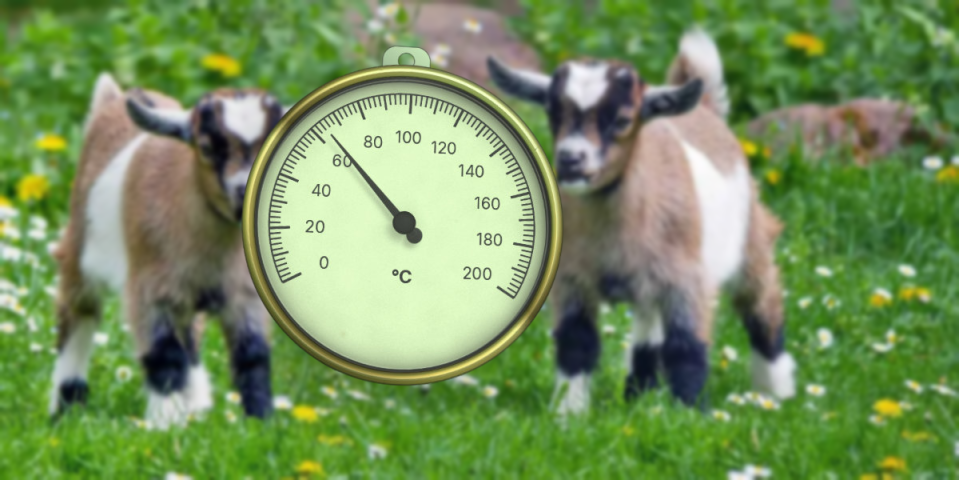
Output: 64 °C
